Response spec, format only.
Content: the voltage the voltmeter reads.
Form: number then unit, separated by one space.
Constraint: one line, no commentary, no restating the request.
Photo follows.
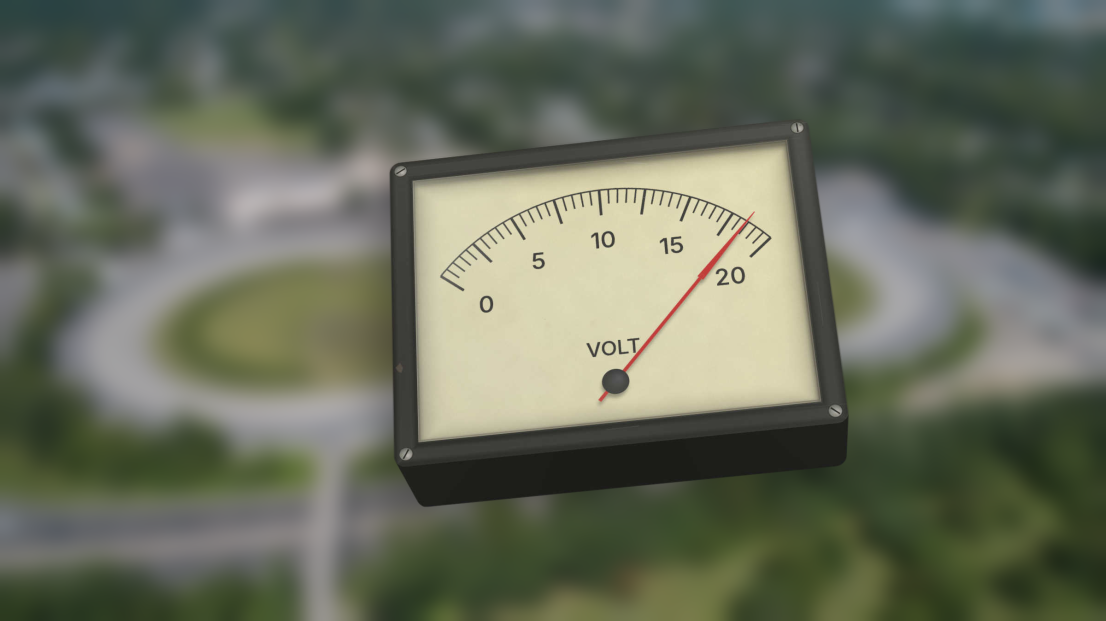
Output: 18.5 V
